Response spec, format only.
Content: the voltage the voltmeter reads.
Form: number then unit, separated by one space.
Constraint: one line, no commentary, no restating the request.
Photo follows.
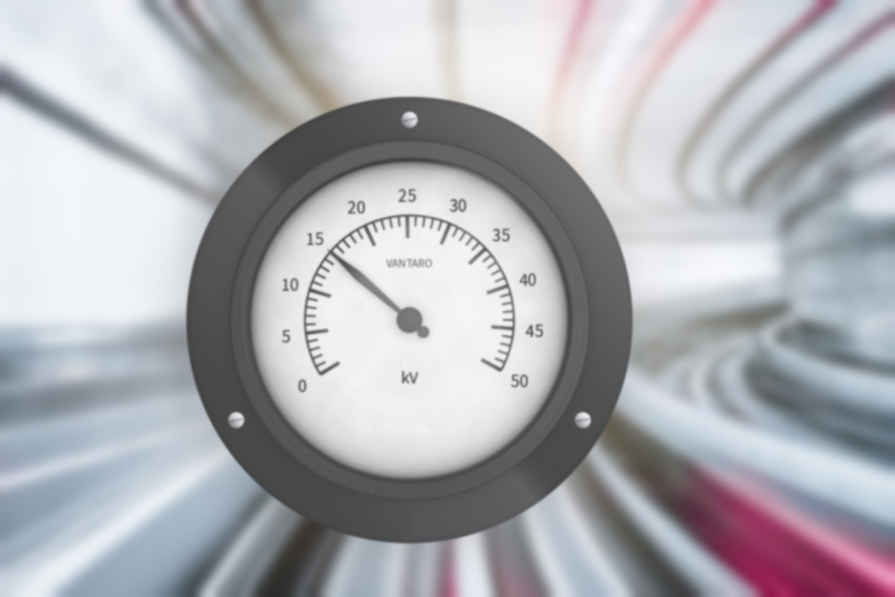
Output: 15 kV
